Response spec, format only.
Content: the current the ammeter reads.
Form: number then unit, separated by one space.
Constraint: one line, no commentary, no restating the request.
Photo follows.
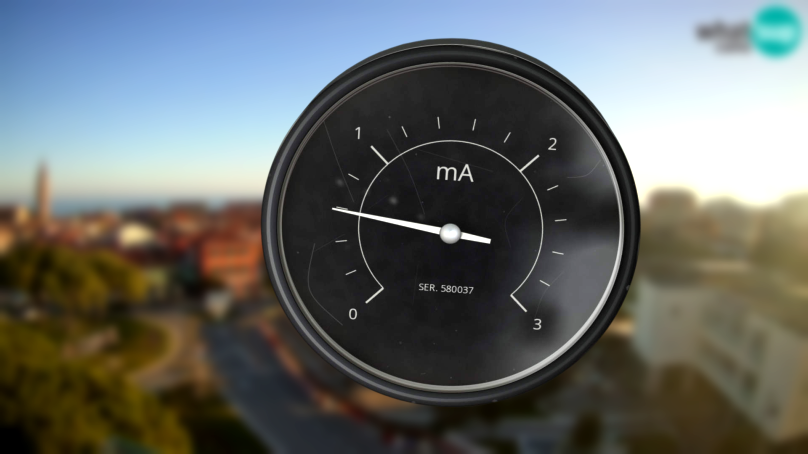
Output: 0.6 mA
